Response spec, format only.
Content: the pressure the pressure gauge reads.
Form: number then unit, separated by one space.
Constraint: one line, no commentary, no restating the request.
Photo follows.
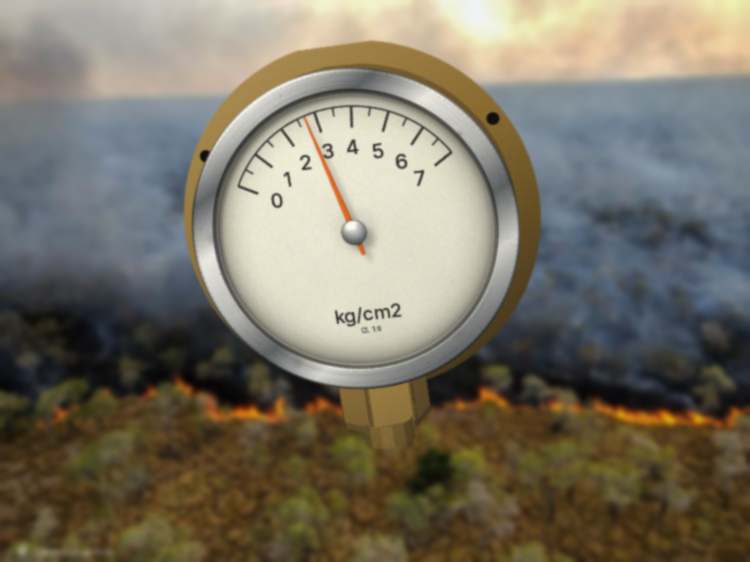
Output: 2.75 kg/cm²
